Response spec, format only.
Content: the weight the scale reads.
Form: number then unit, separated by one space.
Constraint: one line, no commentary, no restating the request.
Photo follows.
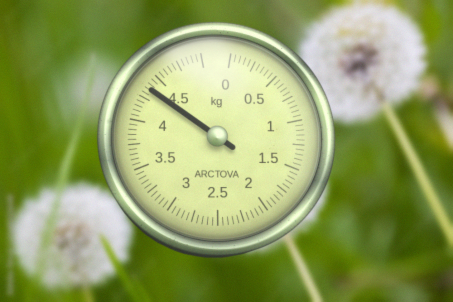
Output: 4.35 kg
